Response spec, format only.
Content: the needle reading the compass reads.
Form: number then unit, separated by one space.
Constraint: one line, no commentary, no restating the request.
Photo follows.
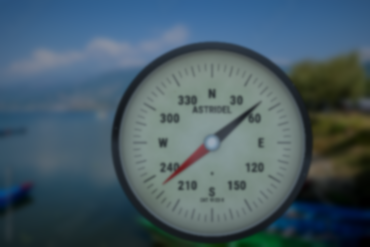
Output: 230 °
